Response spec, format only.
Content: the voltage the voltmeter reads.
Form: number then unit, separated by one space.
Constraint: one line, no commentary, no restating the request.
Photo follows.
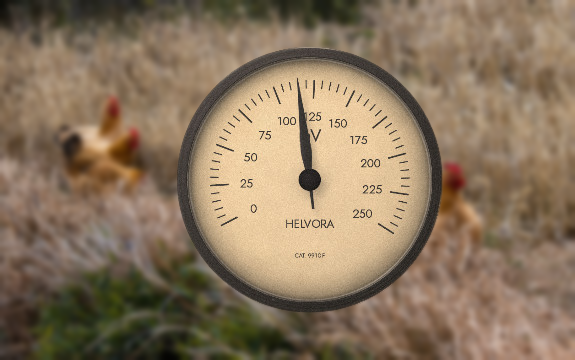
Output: 115 mV
